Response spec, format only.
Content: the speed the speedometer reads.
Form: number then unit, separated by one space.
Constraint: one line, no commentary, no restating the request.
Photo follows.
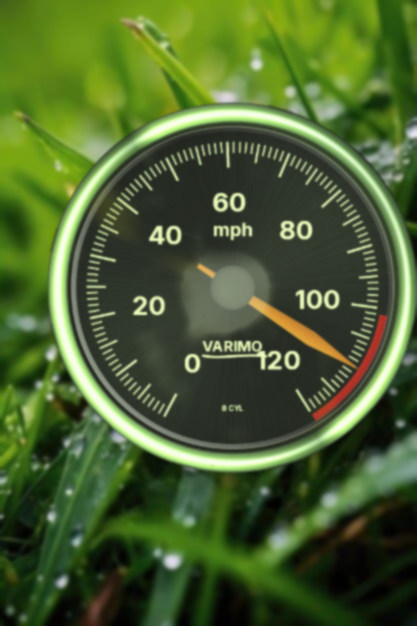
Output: 110 mph
